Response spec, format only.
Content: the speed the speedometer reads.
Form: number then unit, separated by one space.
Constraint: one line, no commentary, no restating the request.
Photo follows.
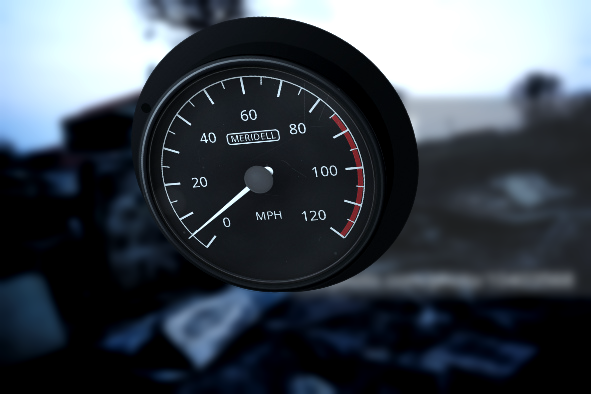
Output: 5 mph
